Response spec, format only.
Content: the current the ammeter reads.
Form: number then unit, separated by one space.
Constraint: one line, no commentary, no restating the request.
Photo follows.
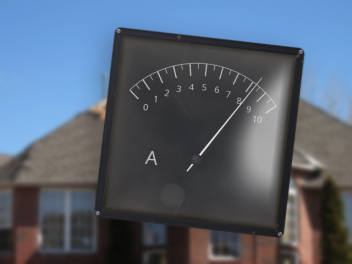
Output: 8.25 A
